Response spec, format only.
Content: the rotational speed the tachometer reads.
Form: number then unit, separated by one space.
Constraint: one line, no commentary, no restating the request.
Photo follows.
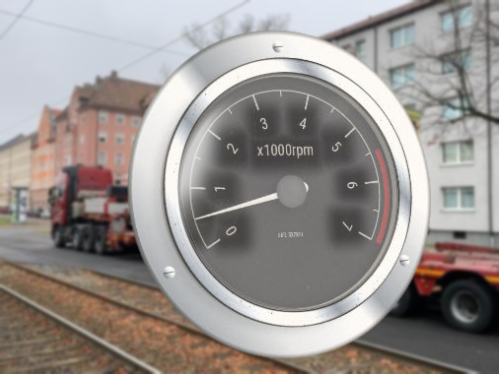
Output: 500 rpm
